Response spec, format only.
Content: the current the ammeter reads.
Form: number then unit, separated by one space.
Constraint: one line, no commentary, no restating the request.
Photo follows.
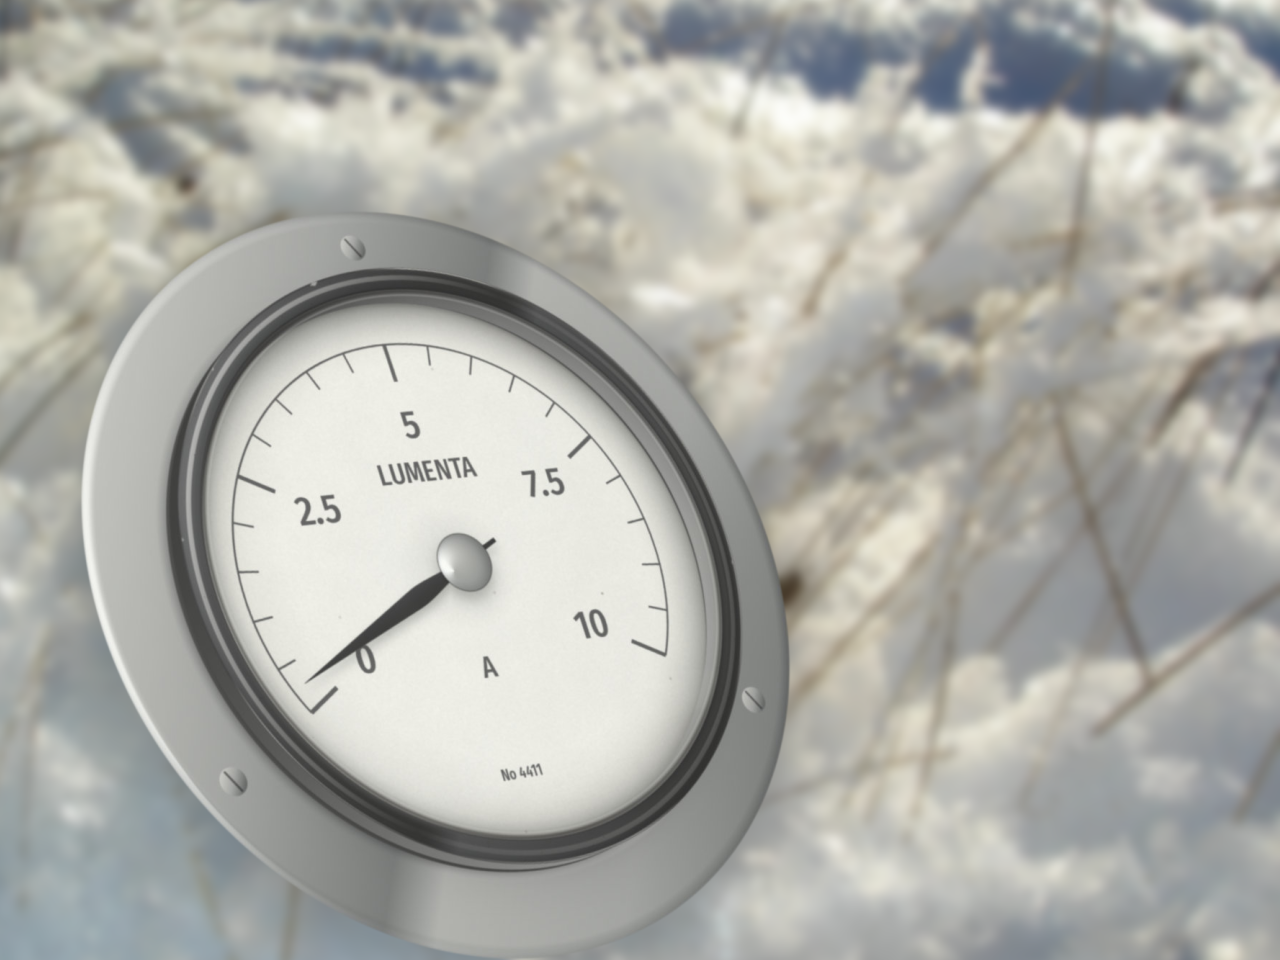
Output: 0.25 A
